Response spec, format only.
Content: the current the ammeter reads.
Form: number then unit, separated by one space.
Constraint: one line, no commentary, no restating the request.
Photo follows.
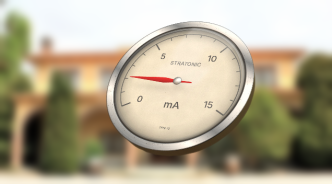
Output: 2 mA
